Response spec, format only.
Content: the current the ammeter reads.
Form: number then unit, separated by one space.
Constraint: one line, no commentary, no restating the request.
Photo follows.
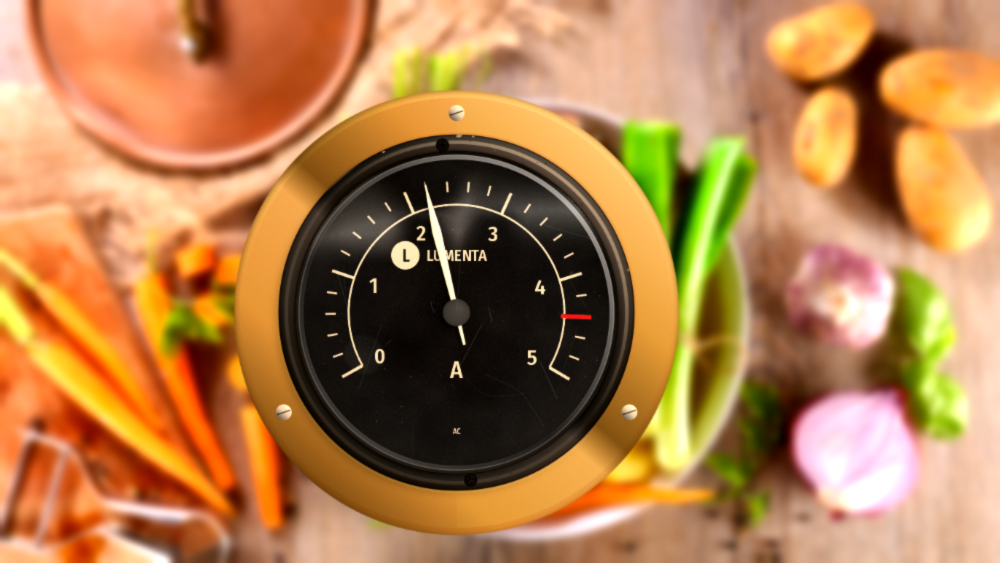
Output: 2.2 A
